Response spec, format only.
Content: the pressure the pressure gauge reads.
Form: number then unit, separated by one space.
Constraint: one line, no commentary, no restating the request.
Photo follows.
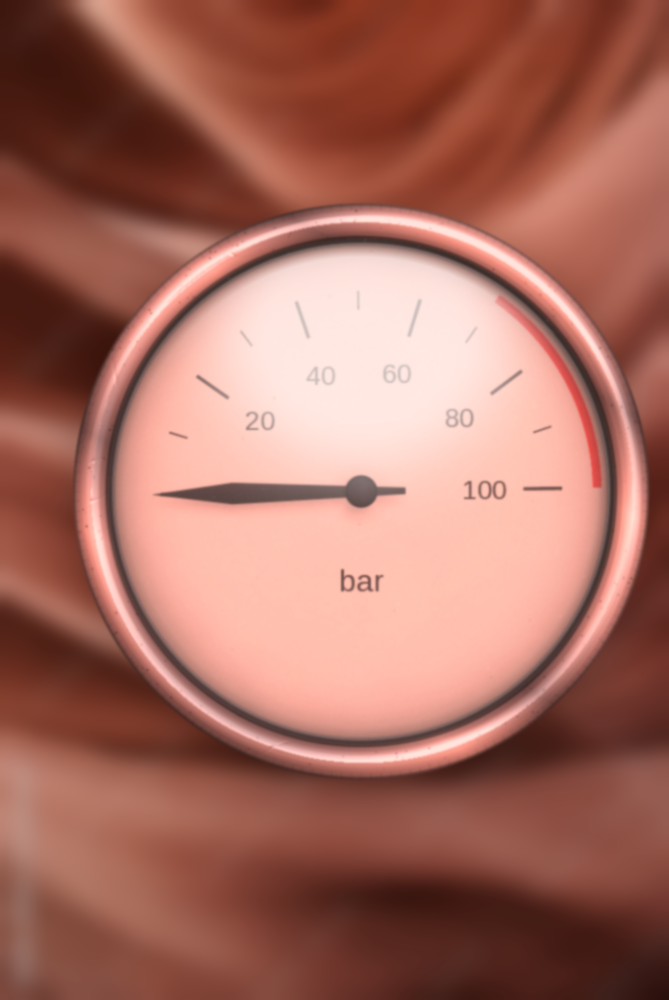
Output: 0 bar
